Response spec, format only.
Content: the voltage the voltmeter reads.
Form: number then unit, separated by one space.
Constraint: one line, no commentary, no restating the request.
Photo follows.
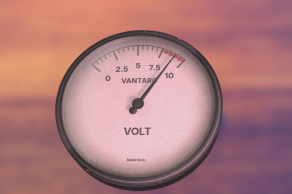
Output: 9 V
